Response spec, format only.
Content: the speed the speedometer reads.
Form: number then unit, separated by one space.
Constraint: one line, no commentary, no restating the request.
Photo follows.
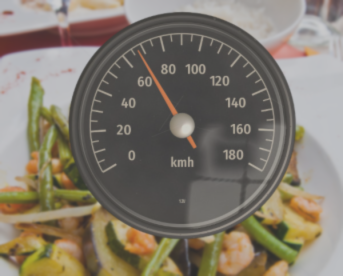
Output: 67.5 km/h
